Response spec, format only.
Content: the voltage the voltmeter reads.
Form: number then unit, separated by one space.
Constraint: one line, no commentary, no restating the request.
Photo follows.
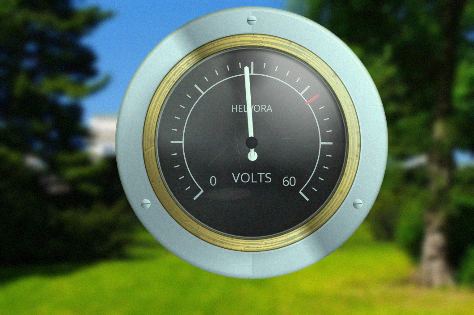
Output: 29 V
